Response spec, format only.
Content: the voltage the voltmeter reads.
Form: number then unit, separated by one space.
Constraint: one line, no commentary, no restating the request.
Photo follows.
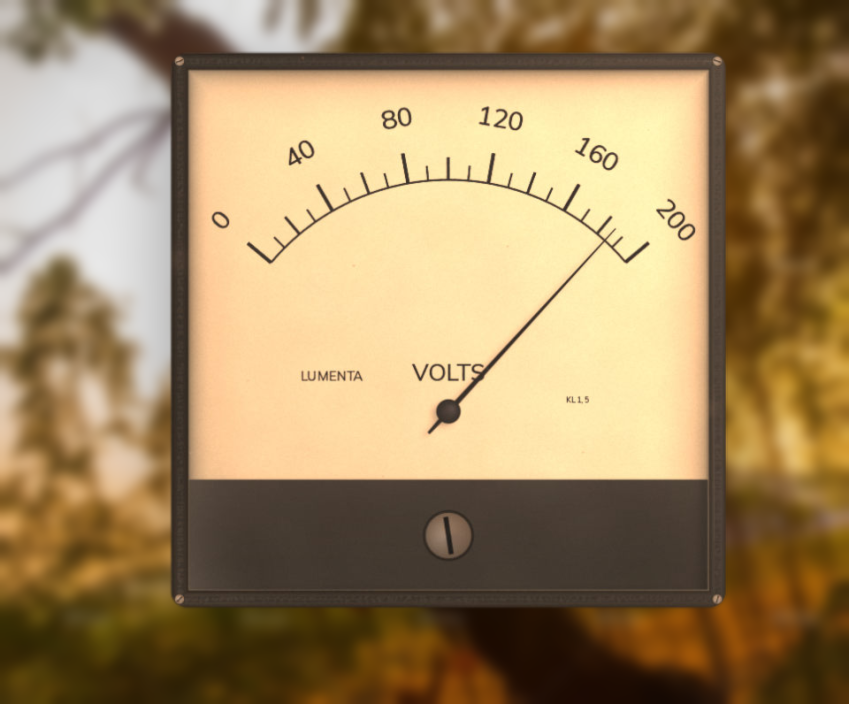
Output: 185 V
